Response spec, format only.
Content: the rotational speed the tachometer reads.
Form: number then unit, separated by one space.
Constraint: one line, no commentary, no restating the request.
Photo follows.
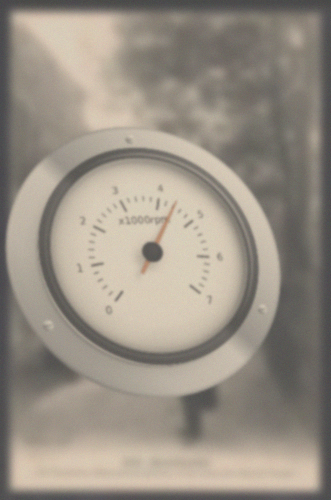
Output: 4400 rpm
